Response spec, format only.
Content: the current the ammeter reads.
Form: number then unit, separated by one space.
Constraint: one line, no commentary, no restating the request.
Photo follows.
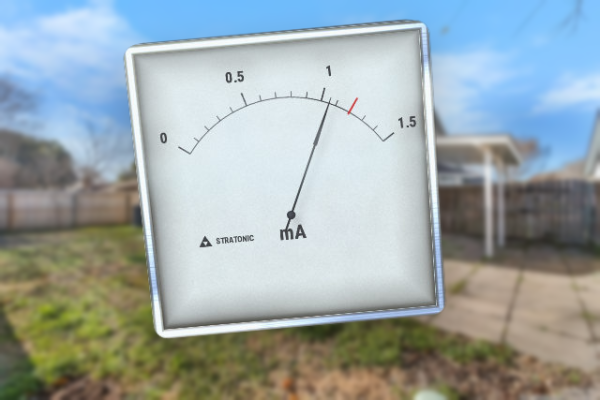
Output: 1.05 mA
